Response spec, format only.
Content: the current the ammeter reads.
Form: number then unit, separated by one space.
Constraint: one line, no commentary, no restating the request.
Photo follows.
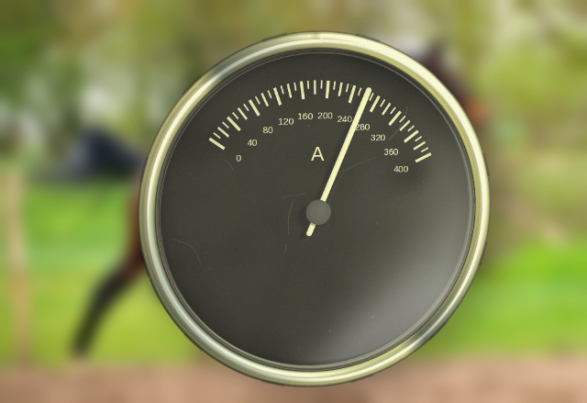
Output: 260 A
